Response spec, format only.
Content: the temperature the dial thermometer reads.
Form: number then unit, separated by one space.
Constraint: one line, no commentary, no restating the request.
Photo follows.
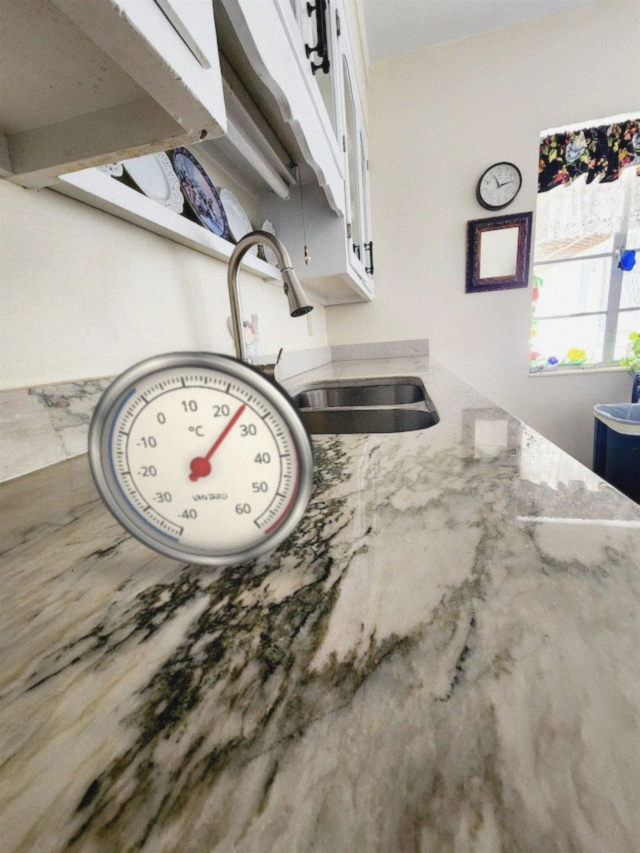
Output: 25 °C
